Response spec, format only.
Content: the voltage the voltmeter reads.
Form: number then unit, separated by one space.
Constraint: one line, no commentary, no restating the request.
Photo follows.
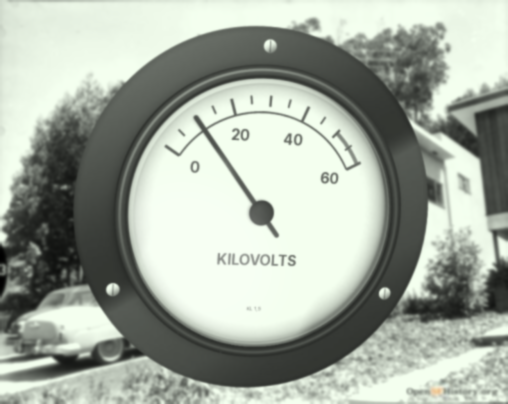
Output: 10 kV
